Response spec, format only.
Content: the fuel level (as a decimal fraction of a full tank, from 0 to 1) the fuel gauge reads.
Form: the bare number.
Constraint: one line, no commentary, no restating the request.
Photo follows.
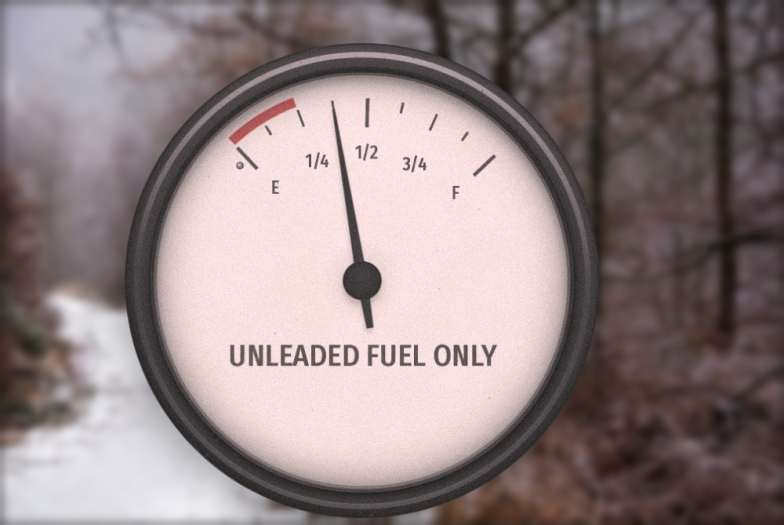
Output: 0.375
